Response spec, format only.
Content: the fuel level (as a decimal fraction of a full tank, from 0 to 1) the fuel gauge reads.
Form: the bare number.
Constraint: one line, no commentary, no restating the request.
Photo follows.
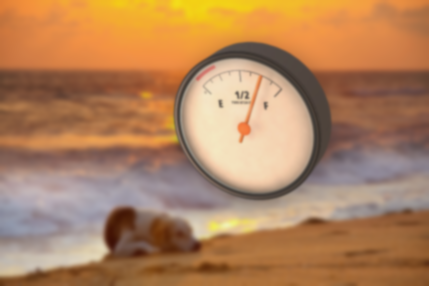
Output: 0.75
